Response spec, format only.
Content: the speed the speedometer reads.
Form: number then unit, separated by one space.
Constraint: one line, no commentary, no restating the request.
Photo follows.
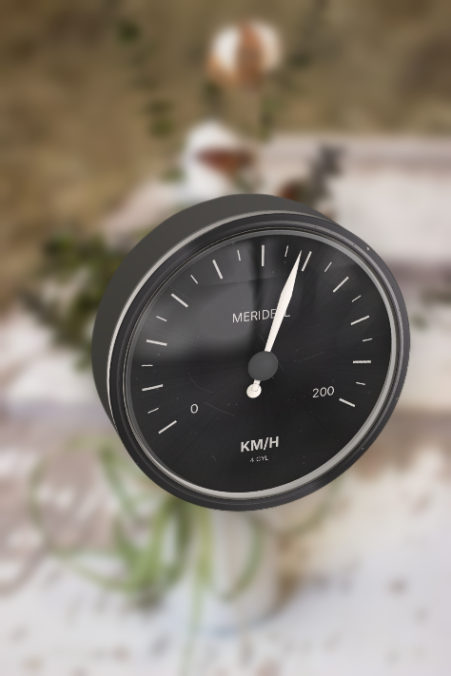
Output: 115 km/h
